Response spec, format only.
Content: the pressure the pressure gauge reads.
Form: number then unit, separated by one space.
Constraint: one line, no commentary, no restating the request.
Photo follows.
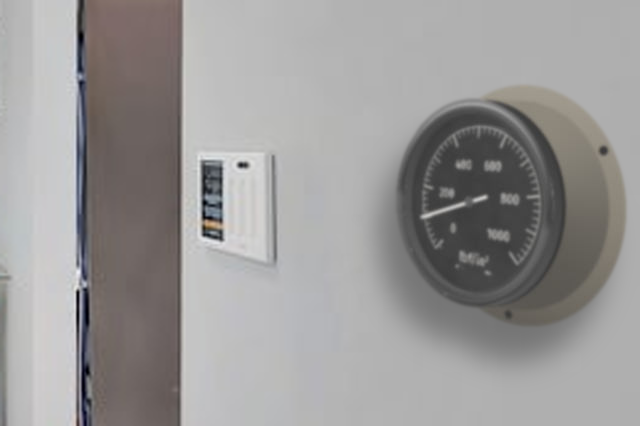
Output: 100 psi
